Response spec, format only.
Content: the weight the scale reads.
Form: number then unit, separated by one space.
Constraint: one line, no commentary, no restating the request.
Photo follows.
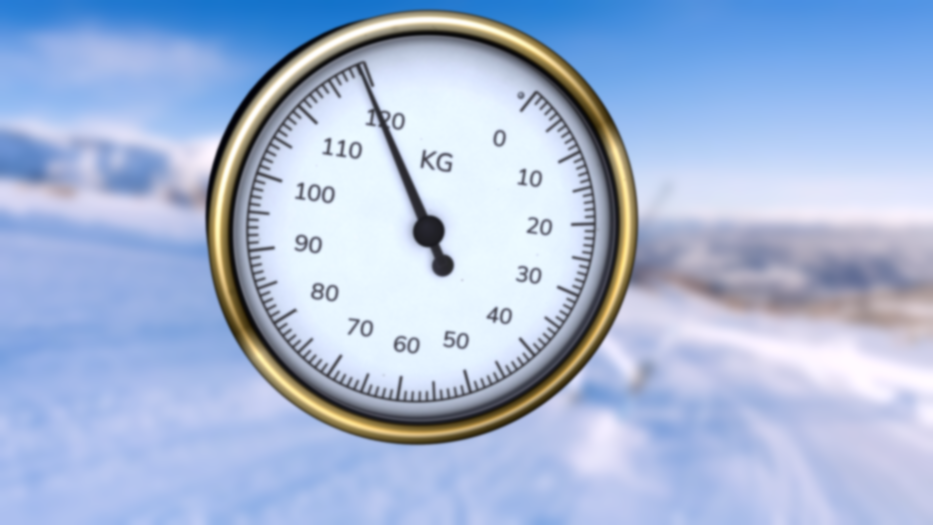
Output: 119 kg
